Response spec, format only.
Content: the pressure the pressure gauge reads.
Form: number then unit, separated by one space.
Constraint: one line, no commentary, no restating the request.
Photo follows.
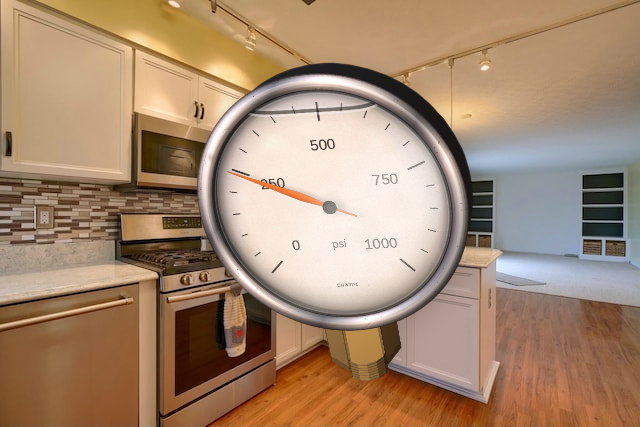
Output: 250 psi
